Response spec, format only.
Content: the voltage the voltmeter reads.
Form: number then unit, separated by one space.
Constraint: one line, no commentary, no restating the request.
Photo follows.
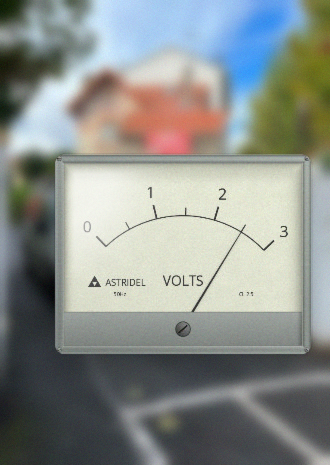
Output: 2.5 V
